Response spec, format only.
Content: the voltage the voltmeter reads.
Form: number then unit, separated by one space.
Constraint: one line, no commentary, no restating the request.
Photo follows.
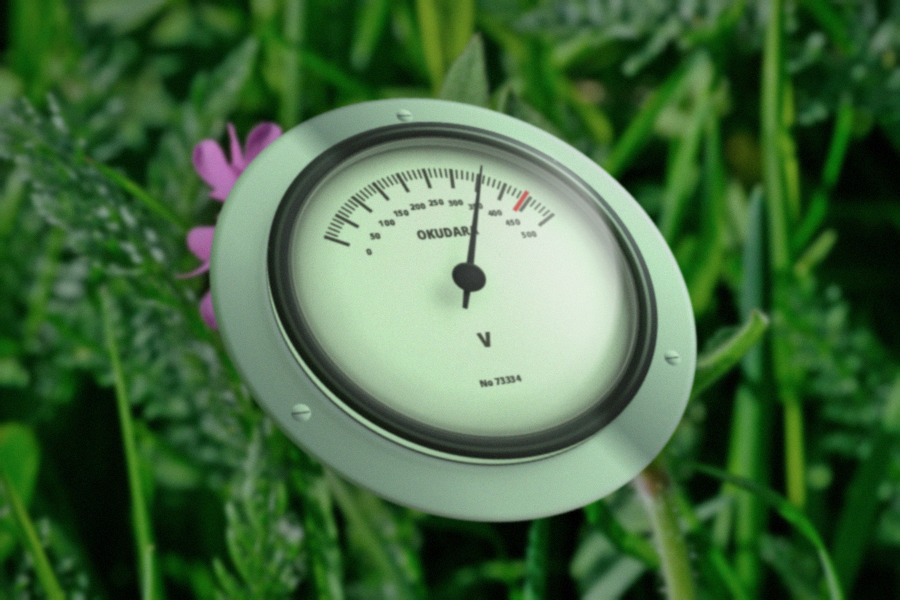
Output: 350 V
